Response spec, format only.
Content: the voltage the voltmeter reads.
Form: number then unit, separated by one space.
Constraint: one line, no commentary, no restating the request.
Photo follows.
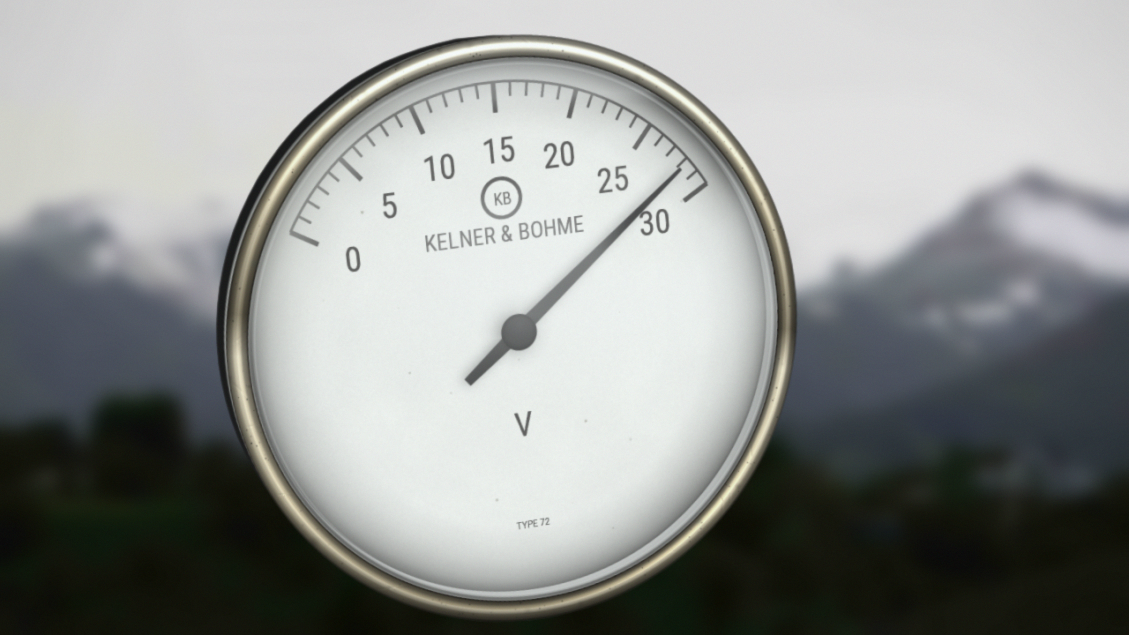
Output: 28 V
